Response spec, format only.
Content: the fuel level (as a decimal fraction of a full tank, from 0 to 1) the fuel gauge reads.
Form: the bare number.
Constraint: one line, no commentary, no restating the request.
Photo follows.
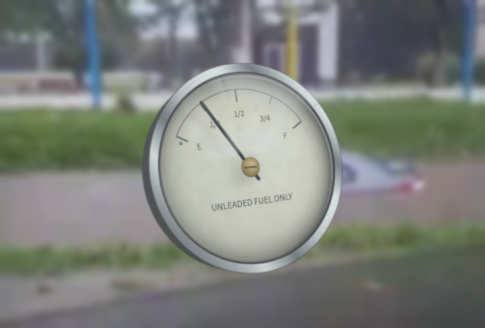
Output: 0.25
